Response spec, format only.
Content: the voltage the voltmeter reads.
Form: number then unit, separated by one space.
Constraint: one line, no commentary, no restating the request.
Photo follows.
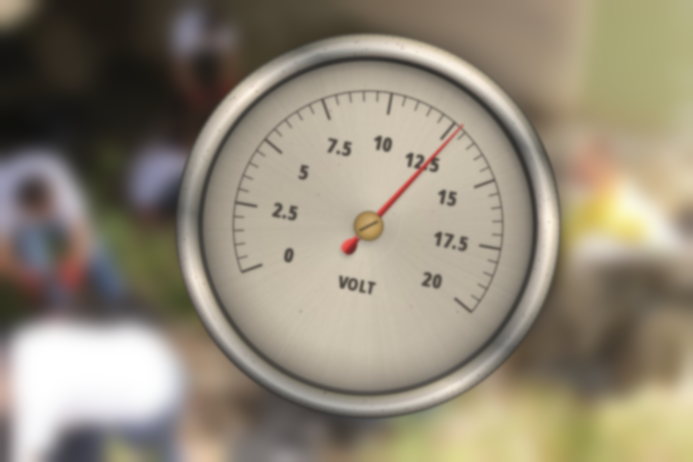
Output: 12.75 V
